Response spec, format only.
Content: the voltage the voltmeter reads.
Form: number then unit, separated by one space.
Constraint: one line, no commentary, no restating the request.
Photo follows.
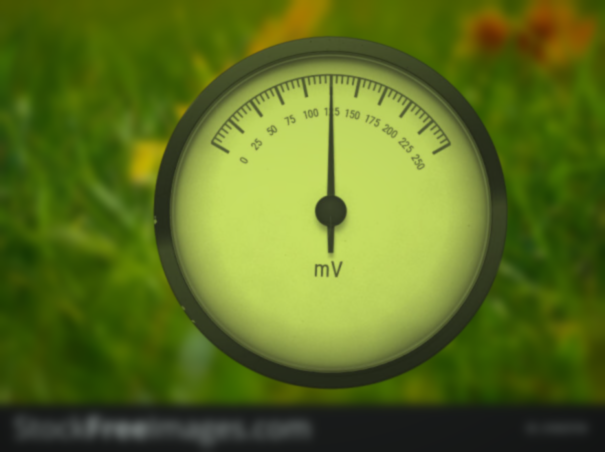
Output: 125 mV
